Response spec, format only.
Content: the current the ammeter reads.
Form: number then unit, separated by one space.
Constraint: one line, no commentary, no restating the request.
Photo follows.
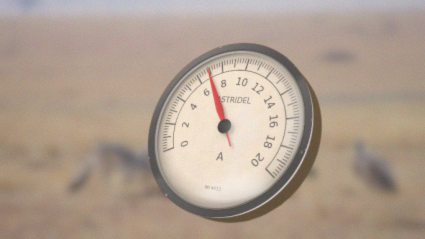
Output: 7 A
